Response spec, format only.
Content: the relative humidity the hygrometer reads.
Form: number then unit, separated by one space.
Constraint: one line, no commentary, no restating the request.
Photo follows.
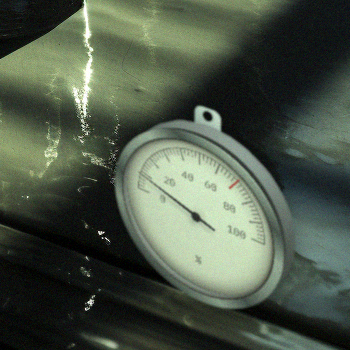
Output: 10 %
